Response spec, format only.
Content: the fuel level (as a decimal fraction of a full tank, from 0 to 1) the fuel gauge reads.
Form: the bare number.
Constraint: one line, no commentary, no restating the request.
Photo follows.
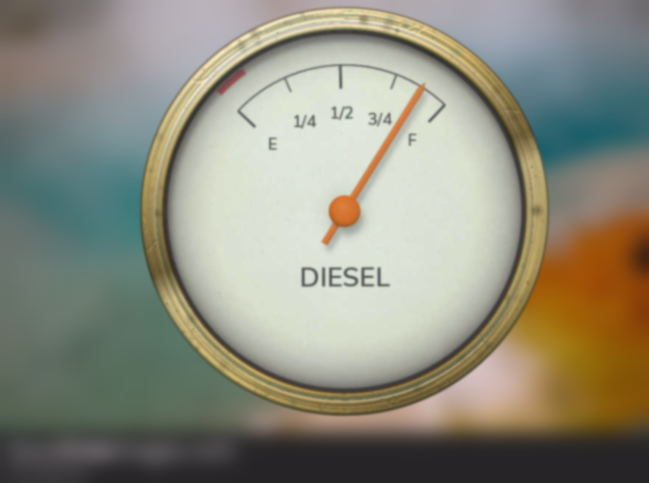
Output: 0.875
